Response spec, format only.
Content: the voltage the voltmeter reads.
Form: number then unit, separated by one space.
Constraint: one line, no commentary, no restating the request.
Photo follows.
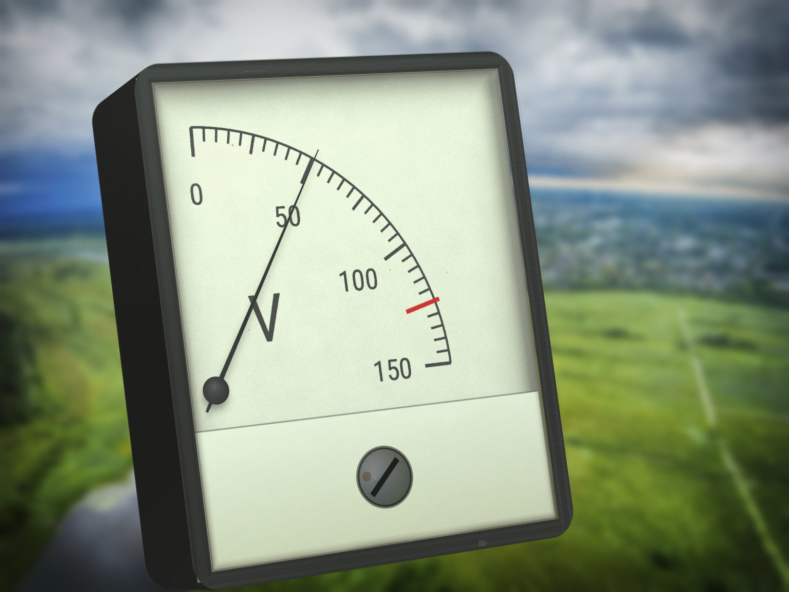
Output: 50 V
